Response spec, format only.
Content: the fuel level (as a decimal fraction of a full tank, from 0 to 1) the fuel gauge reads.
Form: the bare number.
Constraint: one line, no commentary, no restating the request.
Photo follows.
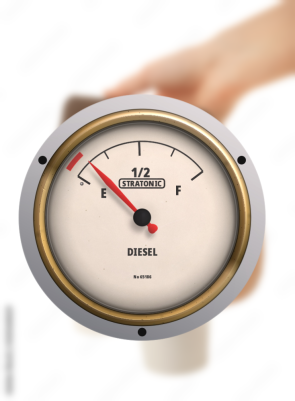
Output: 0.125
